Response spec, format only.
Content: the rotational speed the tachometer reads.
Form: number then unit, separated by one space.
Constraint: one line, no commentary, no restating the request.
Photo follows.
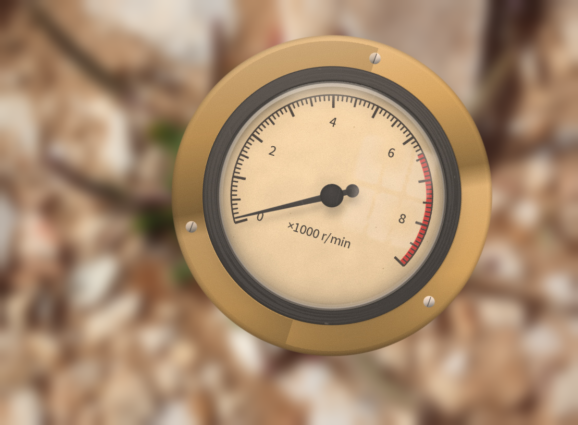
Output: 100 rpm
